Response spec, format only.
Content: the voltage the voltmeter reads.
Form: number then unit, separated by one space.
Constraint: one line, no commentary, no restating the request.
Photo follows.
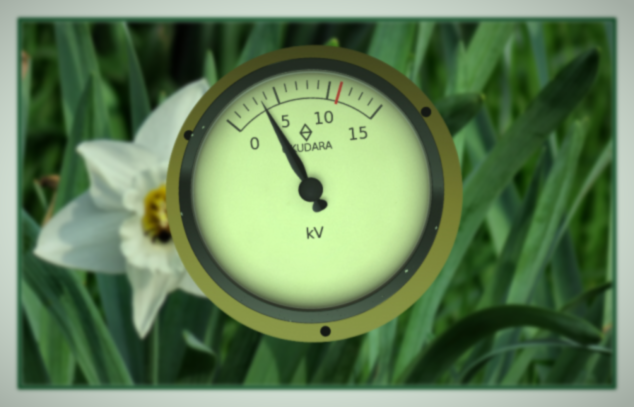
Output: 3.5 kV
